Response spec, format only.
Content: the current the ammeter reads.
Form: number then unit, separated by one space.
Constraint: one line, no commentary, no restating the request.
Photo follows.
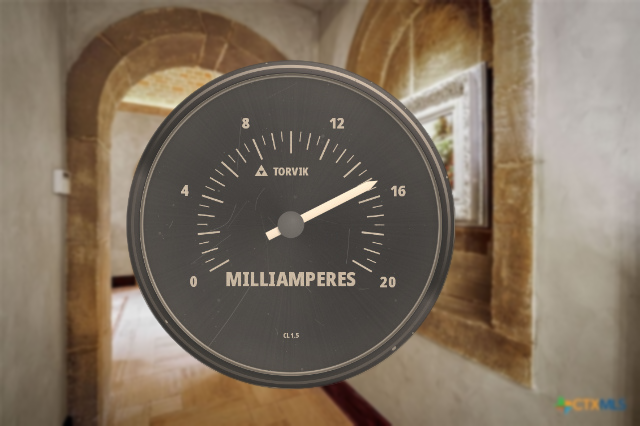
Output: 15.25 mA
